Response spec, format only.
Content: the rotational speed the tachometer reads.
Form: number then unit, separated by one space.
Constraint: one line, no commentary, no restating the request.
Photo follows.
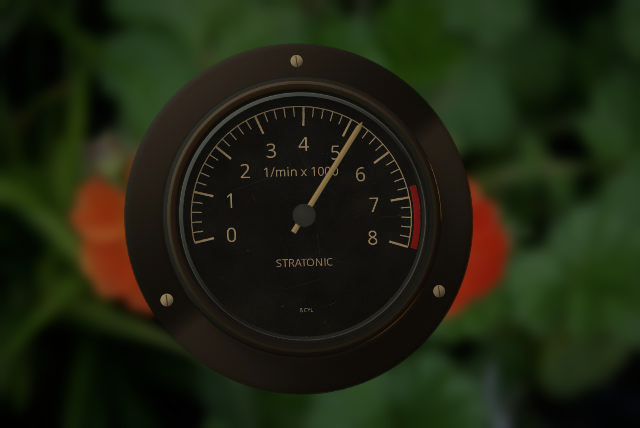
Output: 5200 rpm
